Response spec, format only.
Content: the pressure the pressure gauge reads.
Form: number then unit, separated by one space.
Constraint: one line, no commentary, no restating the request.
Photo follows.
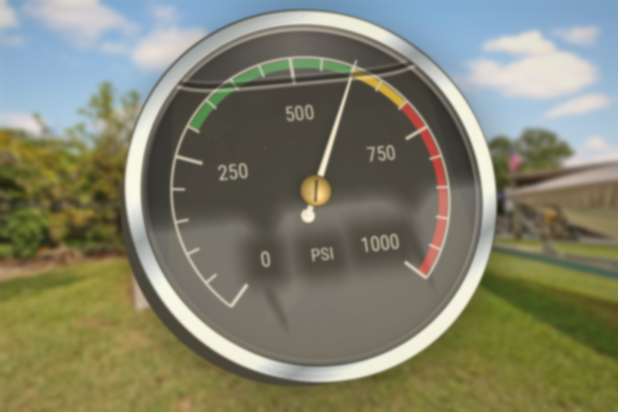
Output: 600 psi
